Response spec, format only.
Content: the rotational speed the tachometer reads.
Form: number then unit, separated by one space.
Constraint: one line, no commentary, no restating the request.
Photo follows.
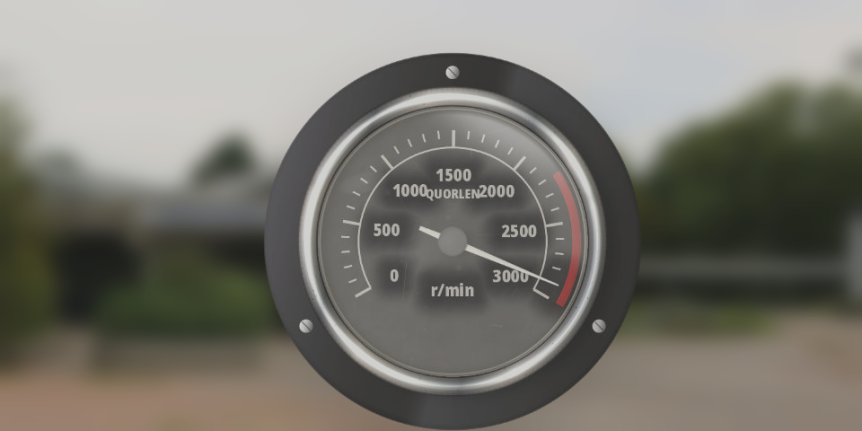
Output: 2900 rpm
